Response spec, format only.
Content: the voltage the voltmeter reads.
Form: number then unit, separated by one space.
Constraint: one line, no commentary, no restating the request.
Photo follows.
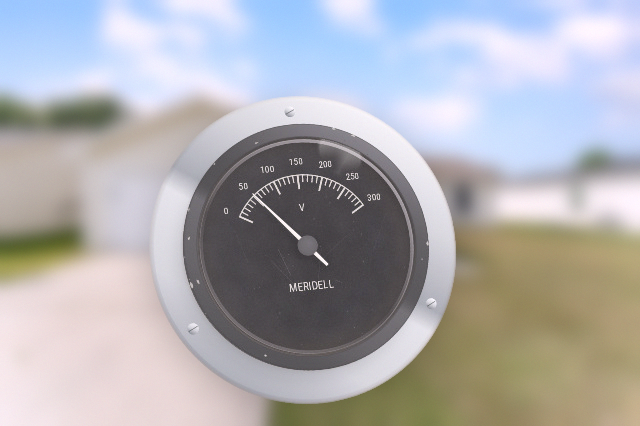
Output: 50 V
